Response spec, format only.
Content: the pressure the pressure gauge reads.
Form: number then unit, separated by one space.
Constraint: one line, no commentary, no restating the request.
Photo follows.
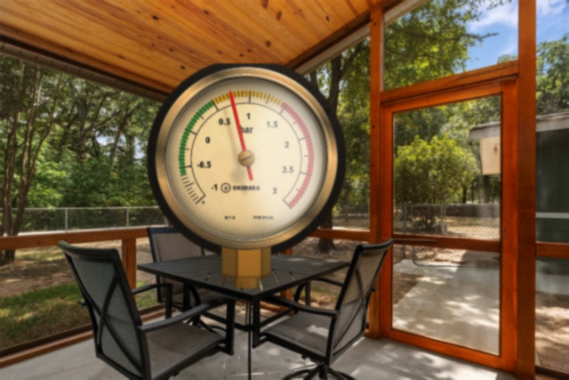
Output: 0.75 bar
